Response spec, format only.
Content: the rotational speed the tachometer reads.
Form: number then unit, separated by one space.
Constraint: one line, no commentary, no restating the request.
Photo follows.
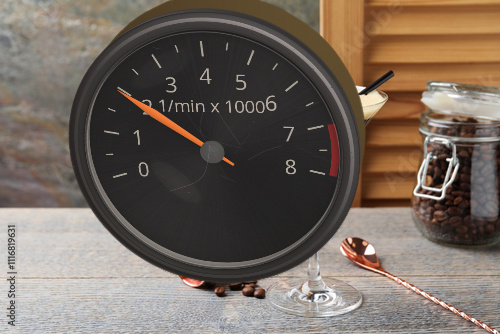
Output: 2000 rpm
